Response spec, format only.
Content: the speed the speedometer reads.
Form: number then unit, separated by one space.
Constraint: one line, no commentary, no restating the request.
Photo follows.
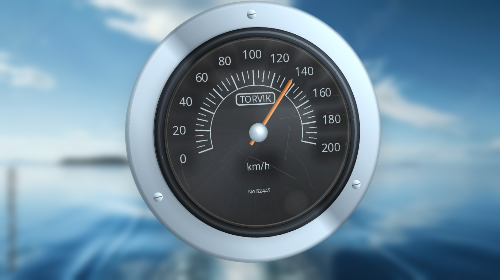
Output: 135 km/h
